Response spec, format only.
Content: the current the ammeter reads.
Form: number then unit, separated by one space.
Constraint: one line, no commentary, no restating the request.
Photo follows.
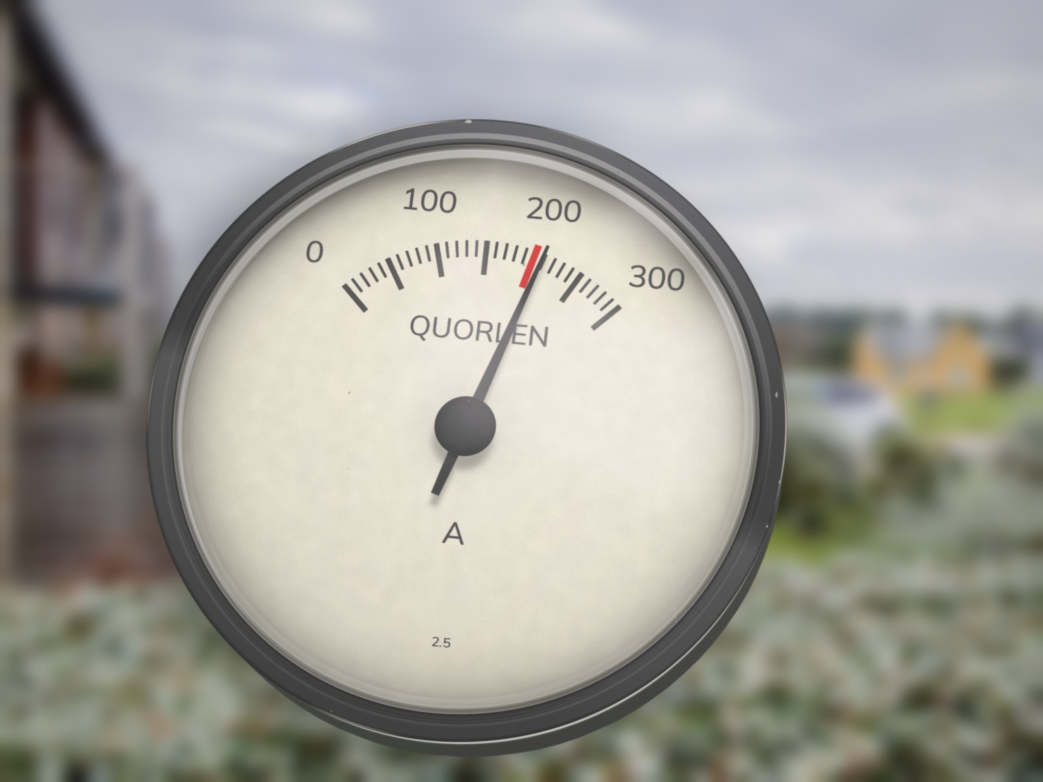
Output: 210 A
